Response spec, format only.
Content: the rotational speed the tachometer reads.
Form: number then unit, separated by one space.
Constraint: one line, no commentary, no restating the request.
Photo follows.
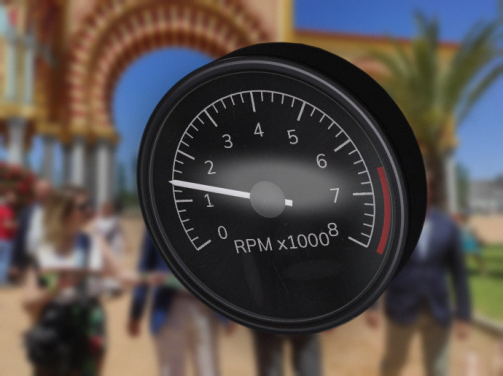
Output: 1400 rpm
